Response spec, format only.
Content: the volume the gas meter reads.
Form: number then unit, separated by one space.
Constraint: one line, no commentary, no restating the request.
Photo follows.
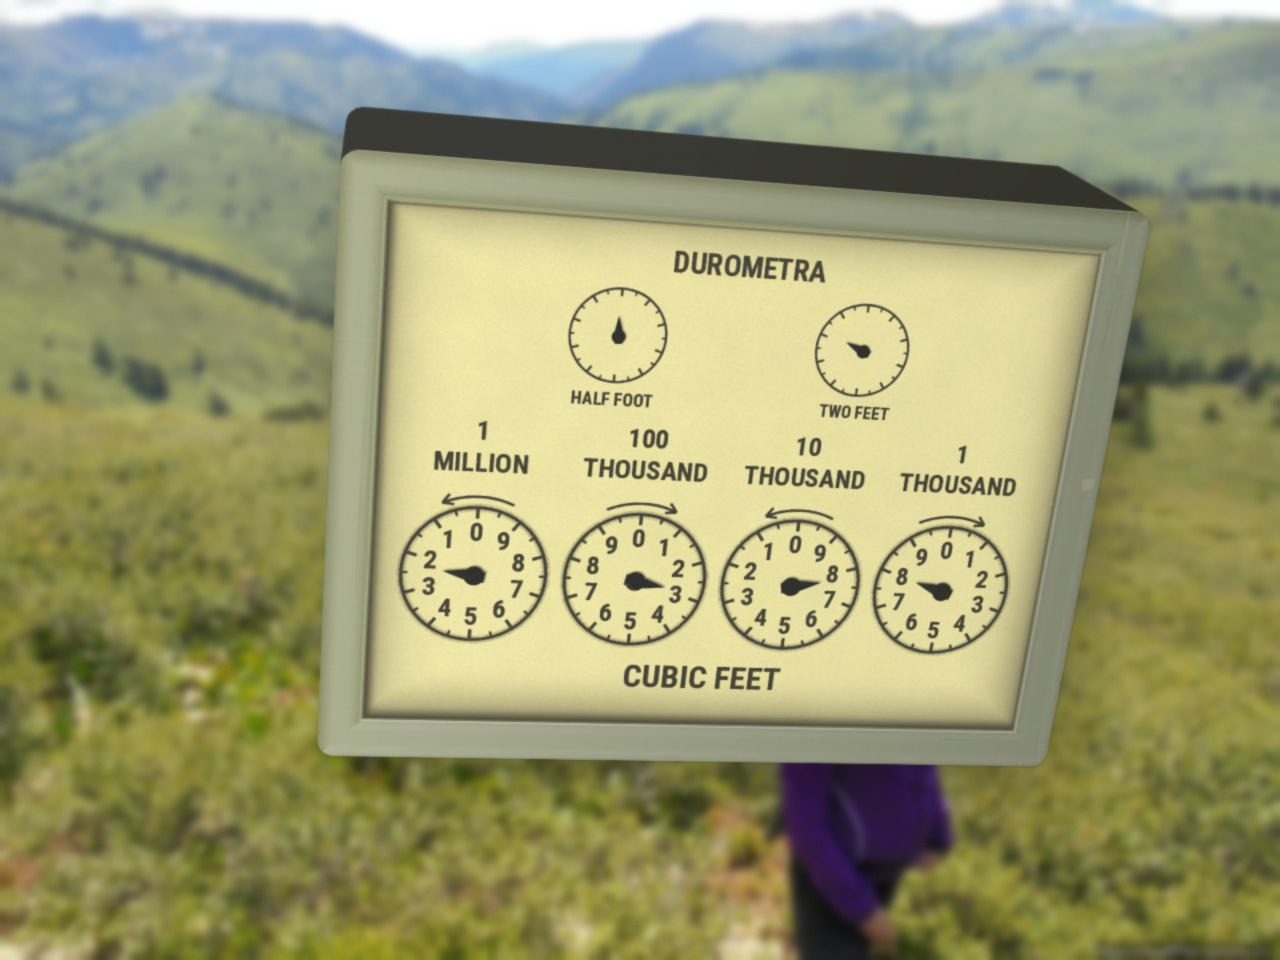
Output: 227800 ft³
